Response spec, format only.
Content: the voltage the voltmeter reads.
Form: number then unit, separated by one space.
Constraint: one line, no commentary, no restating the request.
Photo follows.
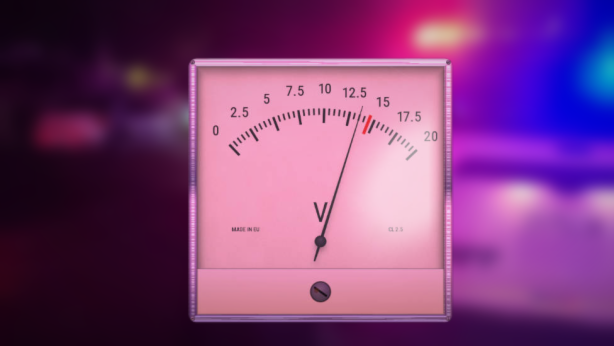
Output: 13.5 V
